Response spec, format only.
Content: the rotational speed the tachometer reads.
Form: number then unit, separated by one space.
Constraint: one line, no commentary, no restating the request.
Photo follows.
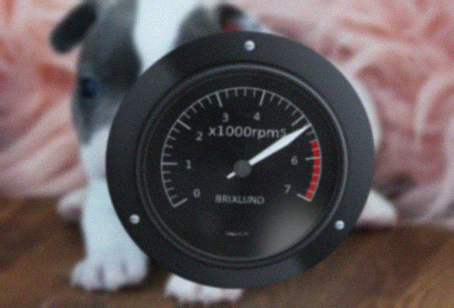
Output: 5200 rpm
